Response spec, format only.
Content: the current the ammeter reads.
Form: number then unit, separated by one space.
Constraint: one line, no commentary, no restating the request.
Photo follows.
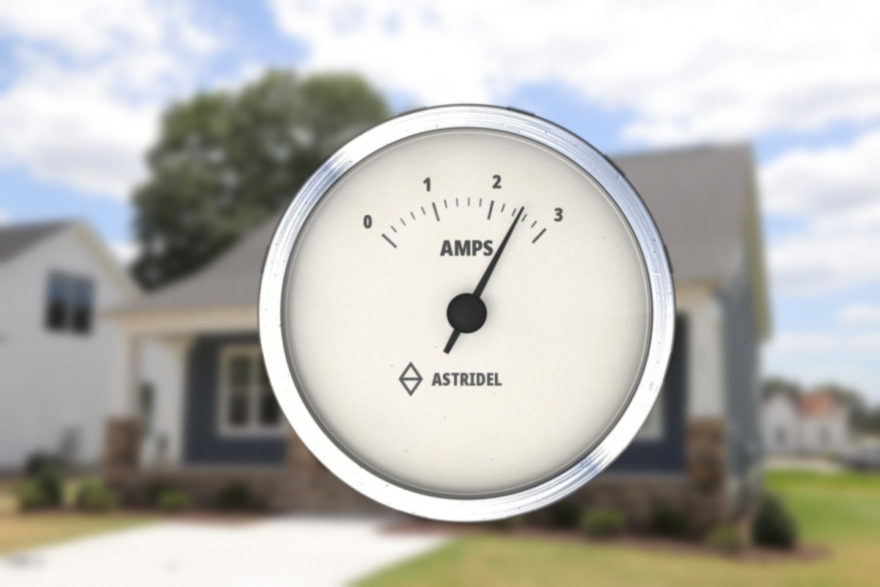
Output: 2.5 A
